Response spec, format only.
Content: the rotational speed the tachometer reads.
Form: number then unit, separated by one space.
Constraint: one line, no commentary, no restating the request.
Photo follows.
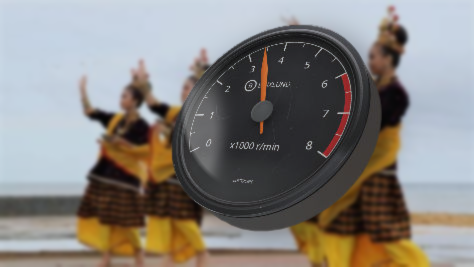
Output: 3500 rpm
